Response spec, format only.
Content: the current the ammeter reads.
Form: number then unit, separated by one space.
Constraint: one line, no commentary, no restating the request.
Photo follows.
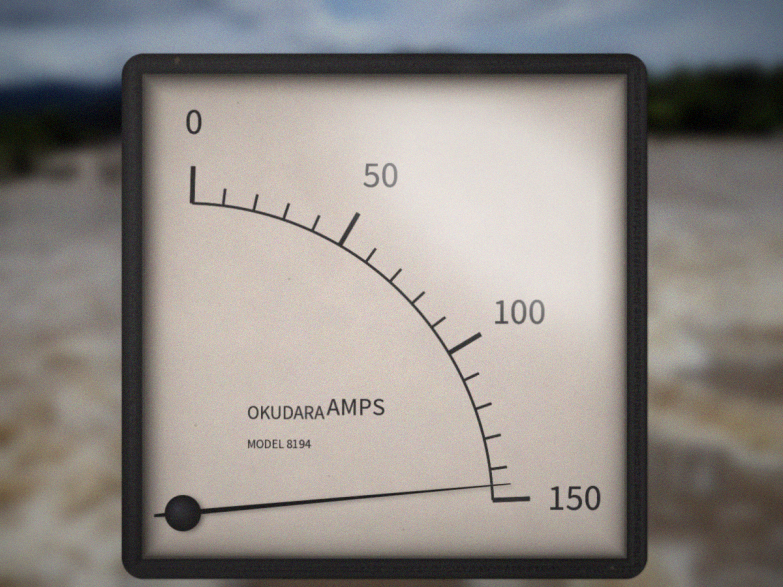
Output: 145 A
